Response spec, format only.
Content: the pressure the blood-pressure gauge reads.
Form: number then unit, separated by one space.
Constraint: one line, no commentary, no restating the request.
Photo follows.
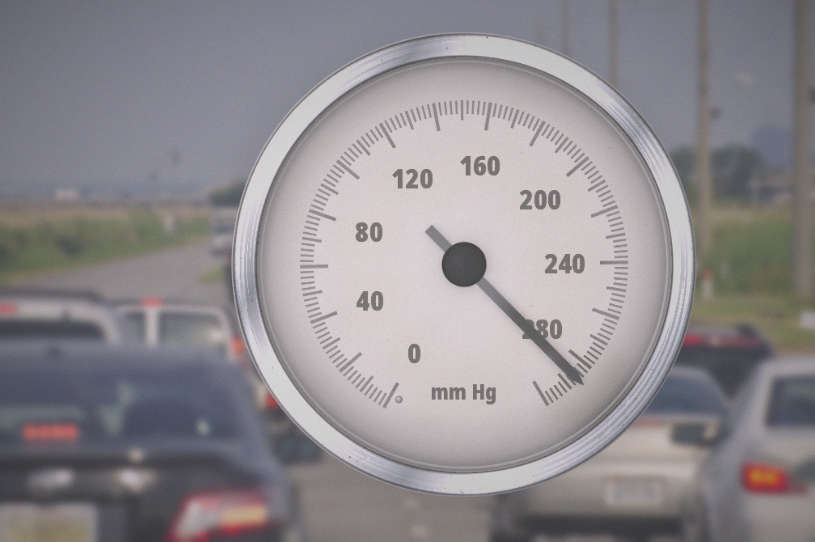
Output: 286 mmHg
